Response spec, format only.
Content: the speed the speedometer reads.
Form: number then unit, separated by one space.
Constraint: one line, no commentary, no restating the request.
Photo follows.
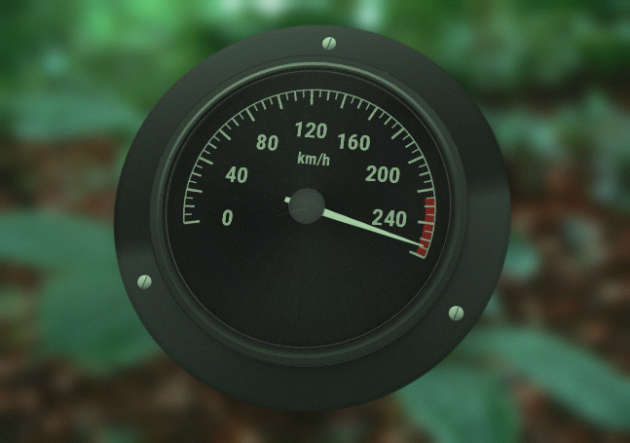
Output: 255 km/h
